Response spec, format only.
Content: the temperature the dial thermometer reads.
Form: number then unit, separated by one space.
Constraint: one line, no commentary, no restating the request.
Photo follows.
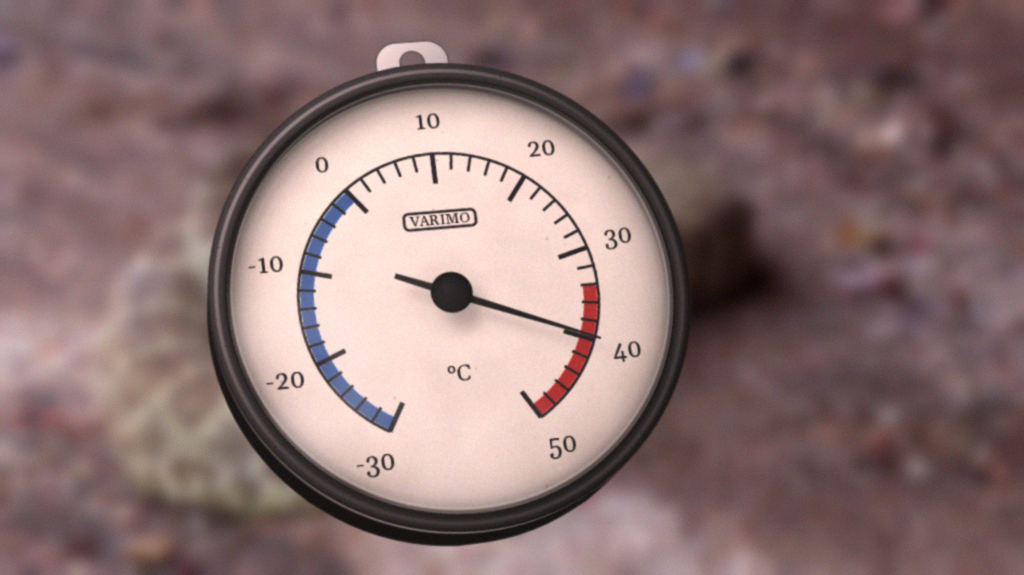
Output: 40 °C
